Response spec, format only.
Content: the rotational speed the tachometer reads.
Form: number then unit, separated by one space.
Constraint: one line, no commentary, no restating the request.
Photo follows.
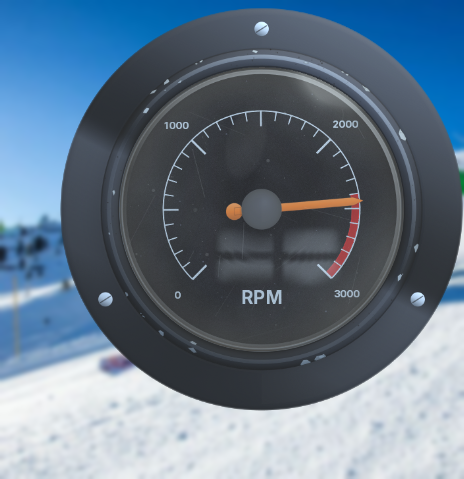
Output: 2450 rpm
